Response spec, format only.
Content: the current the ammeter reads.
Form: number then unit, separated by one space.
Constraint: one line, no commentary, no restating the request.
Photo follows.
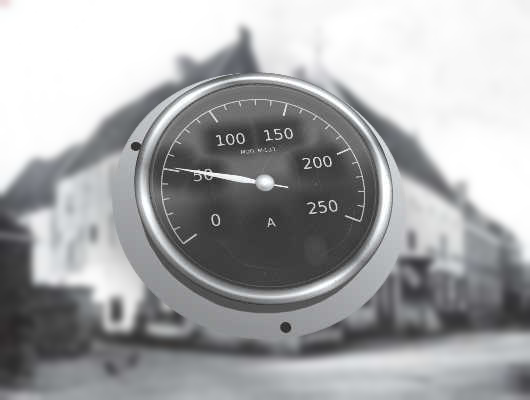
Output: 50 A
